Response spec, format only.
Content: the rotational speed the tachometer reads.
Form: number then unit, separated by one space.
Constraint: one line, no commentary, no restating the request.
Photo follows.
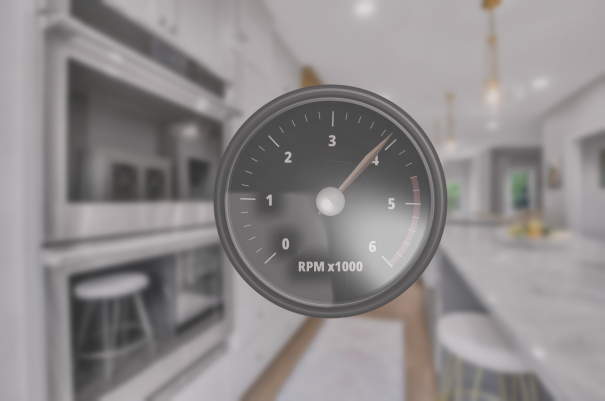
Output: 3900 rpm
